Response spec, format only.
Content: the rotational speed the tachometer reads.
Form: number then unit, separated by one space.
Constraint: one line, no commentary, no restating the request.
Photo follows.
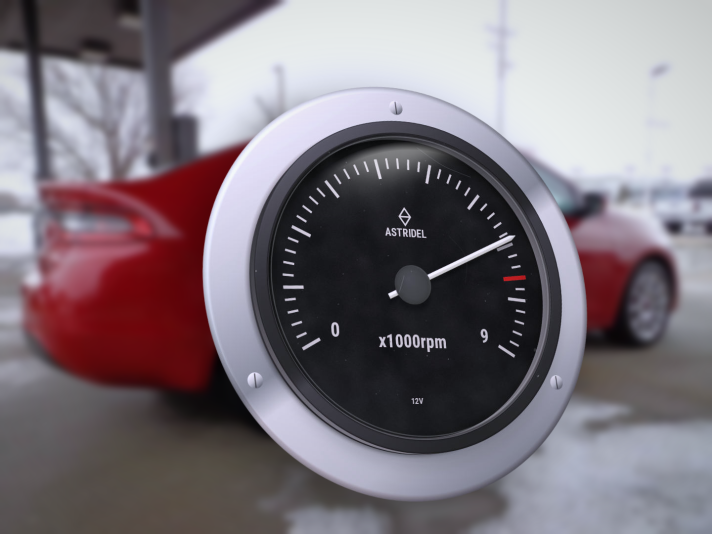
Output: 6900 rpm
